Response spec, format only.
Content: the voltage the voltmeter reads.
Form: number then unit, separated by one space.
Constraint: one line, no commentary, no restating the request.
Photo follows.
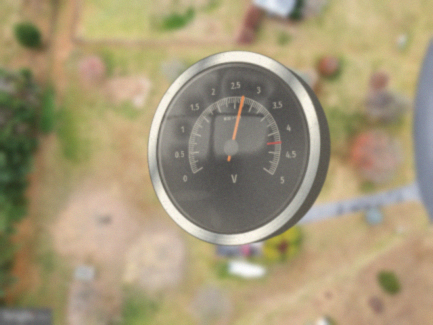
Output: 2.75 V
